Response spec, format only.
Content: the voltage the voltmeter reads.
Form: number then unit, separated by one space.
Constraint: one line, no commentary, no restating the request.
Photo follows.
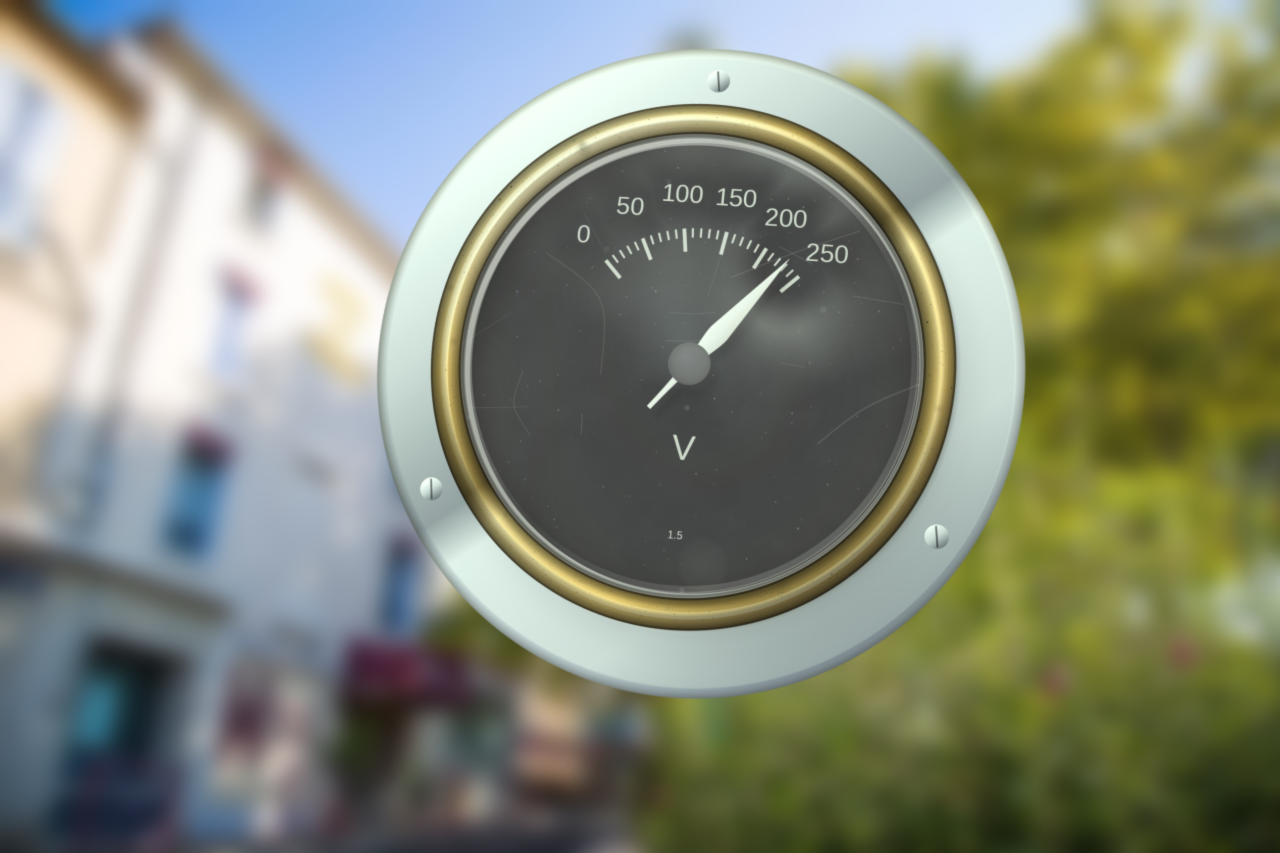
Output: 230 V
